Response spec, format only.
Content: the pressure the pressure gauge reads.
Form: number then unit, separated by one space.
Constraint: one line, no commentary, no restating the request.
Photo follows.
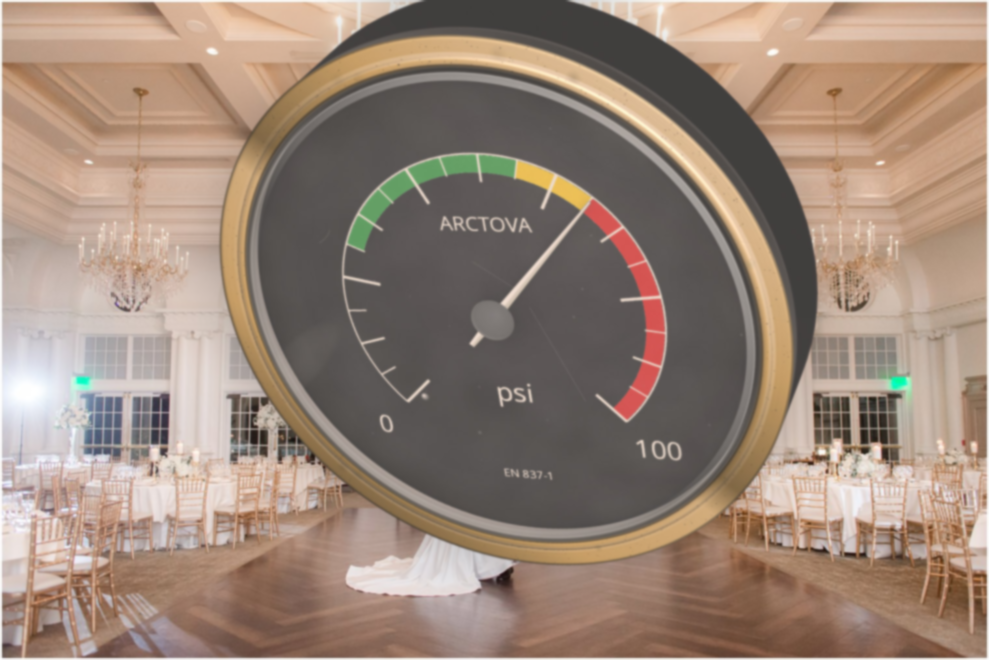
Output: 65 psi
